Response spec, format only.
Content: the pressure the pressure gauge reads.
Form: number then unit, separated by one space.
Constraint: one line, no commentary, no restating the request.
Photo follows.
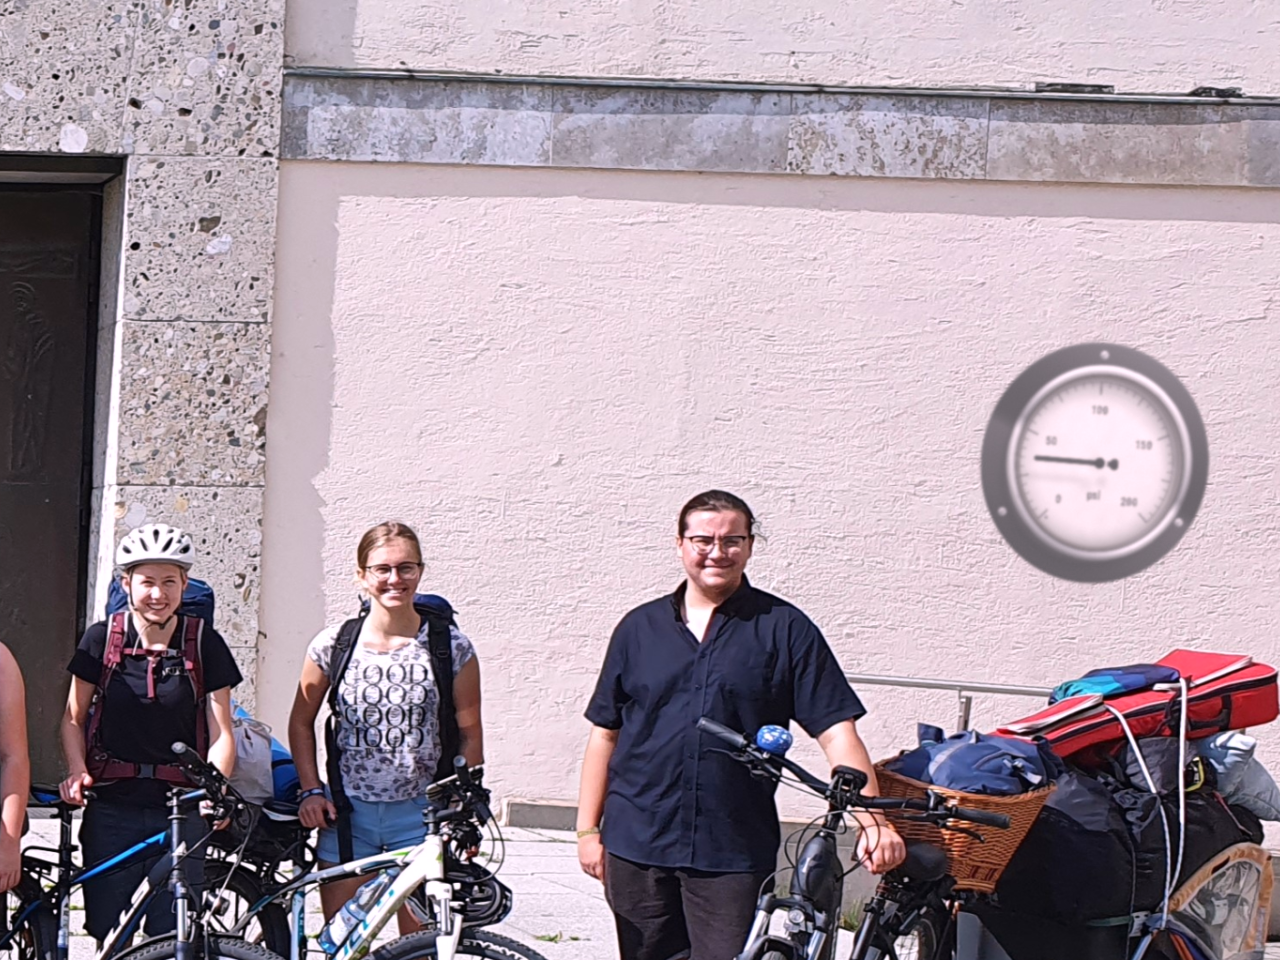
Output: 35 psi
